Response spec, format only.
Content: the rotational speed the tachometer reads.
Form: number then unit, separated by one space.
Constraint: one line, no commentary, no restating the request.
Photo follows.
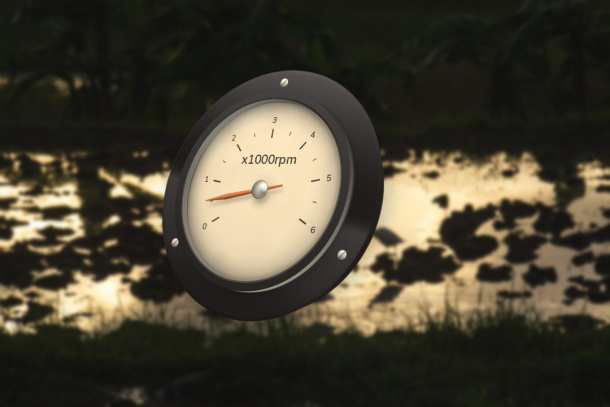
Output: 500 rpm
